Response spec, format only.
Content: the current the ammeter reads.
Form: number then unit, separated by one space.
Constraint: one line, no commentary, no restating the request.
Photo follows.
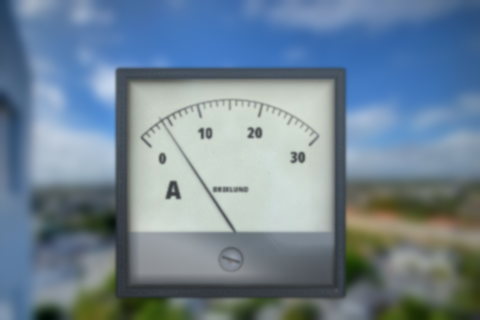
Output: 4 A
